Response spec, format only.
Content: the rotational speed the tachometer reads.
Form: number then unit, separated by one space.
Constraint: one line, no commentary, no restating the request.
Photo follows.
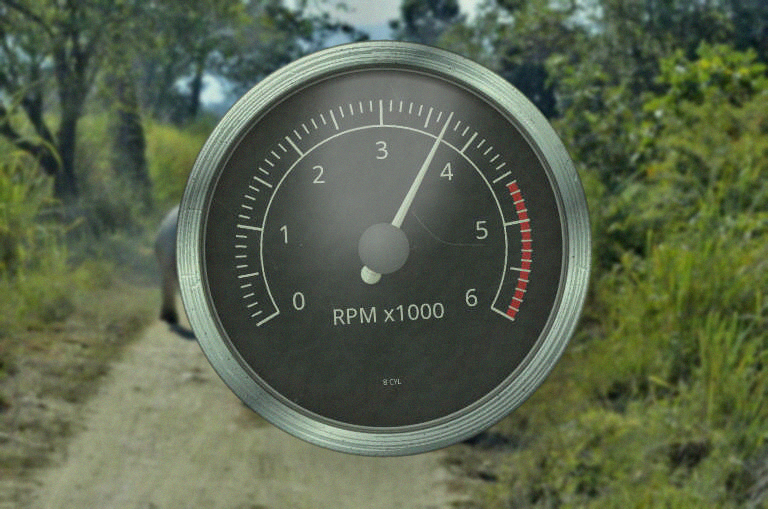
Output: 3700 rpm
